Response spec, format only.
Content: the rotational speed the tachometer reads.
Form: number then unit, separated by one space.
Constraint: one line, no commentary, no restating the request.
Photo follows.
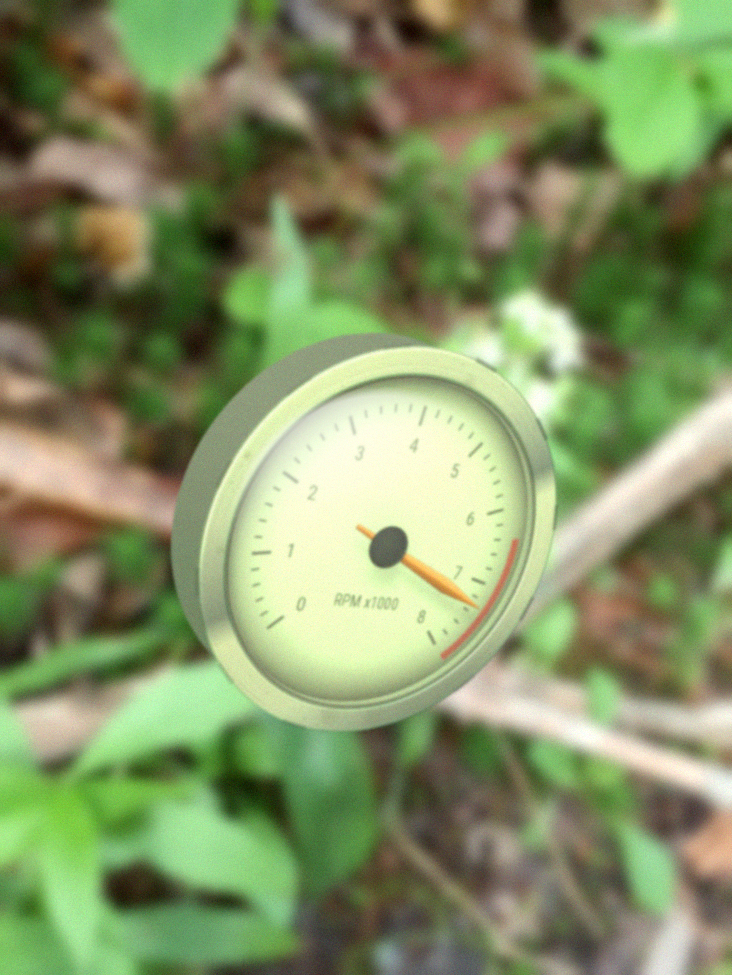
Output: 7300 rpm
